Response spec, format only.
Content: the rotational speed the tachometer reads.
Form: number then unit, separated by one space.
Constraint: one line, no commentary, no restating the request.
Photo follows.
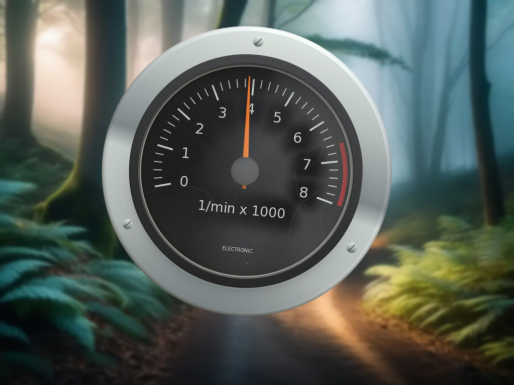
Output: 3900 rpm
